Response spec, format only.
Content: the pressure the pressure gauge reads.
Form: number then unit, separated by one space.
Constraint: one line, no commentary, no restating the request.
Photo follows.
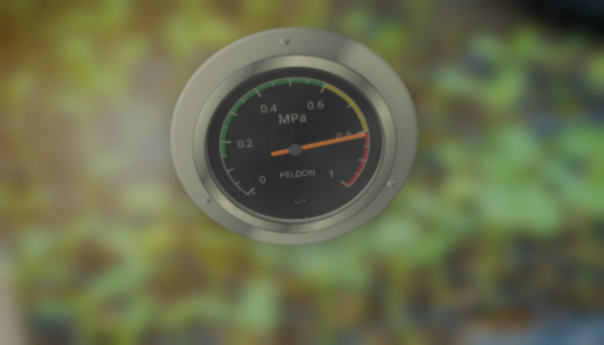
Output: 0.8 MPa
